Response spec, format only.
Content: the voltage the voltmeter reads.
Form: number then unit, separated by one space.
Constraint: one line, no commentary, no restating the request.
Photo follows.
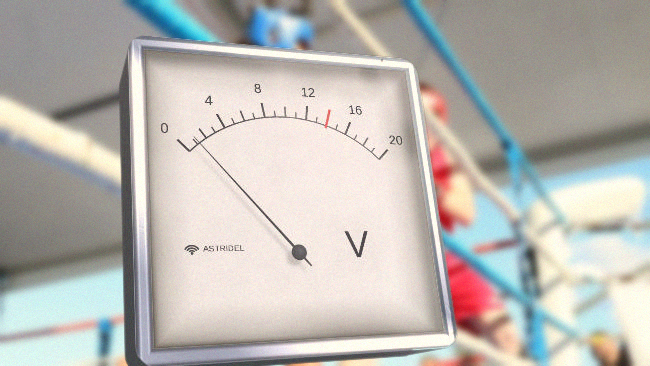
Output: 1 V
